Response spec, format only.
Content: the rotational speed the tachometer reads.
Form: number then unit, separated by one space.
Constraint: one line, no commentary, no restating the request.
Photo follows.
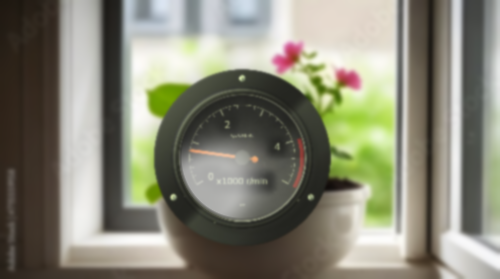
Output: 800 rpm
